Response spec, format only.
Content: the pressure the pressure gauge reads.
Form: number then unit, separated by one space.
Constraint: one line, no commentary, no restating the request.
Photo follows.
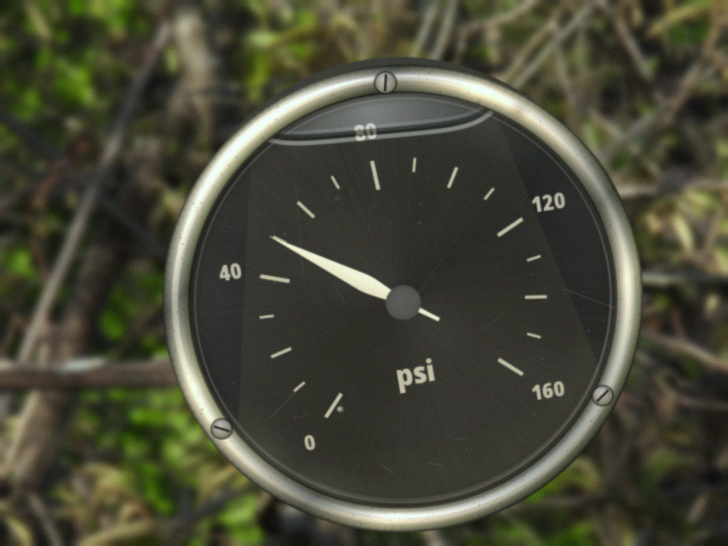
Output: 50 psi
